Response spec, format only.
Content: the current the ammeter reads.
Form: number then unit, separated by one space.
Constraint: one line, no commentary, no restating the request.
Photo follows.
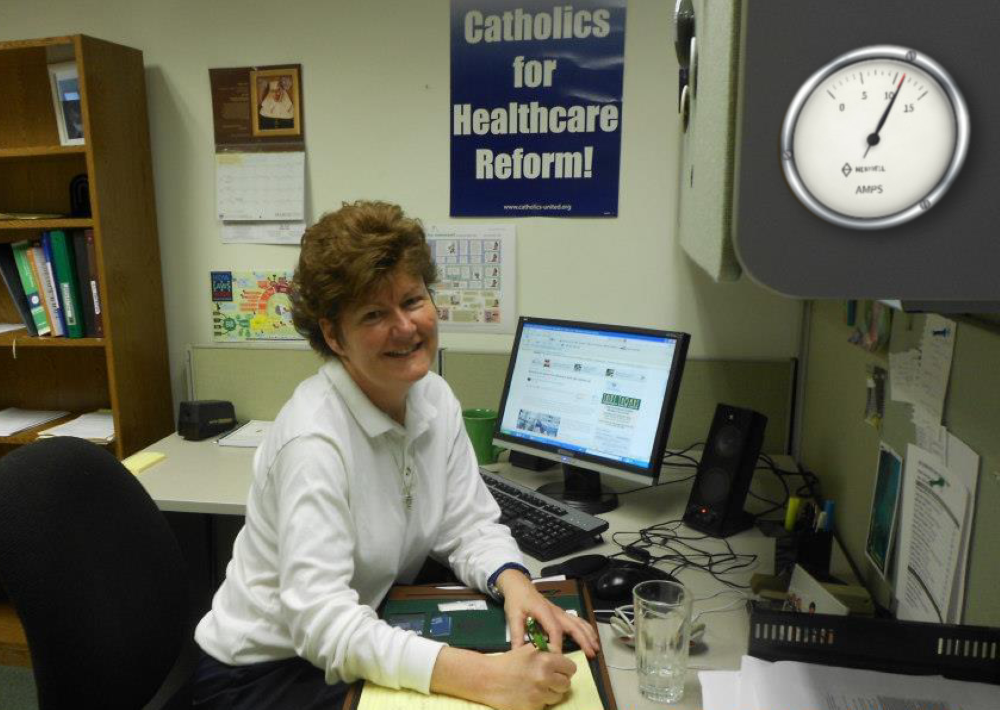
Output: 11 A
